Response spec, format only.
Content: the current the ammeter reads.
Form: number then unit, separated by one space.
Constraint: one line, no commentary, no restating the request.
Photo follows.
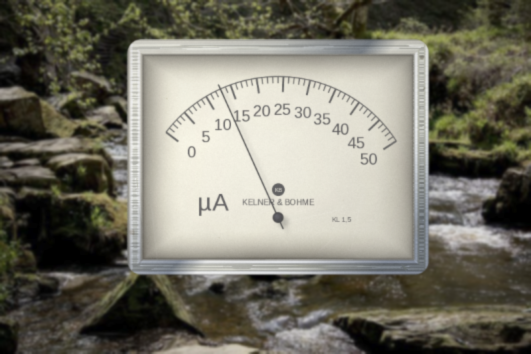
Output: 13 µA
